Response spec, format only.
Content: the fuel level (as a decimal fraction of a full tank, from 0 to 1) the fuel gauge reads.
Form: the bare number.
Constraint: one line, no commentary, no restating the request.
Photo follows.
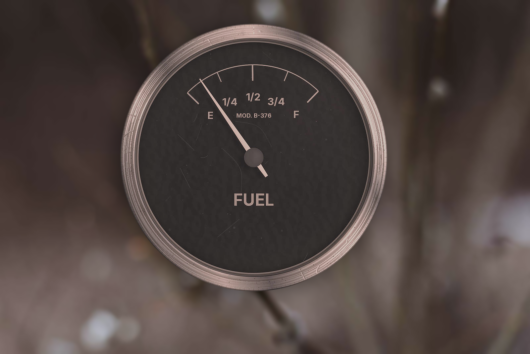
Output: 0.125
